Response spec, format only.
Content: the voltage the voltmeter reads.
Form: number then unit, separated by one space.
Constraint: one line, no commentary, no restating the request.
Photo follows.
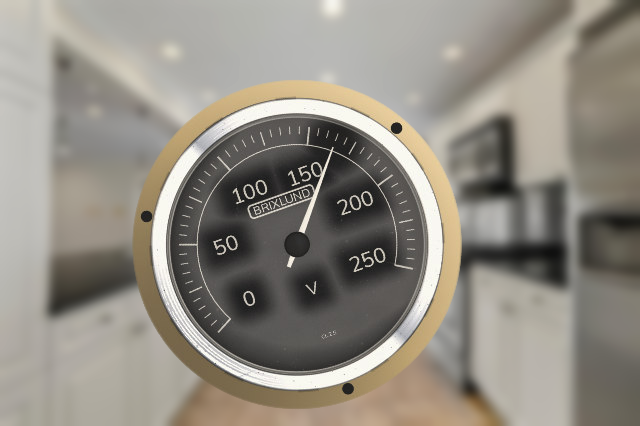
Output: 165 V
